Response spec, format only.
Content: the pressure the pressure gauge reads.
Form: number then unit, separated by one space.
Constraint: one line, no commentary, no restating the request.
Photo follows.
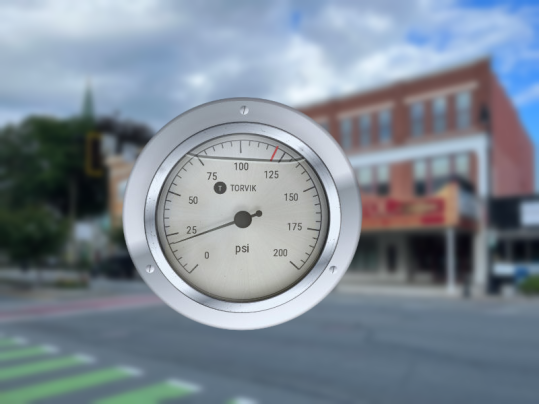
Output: 20 psi
